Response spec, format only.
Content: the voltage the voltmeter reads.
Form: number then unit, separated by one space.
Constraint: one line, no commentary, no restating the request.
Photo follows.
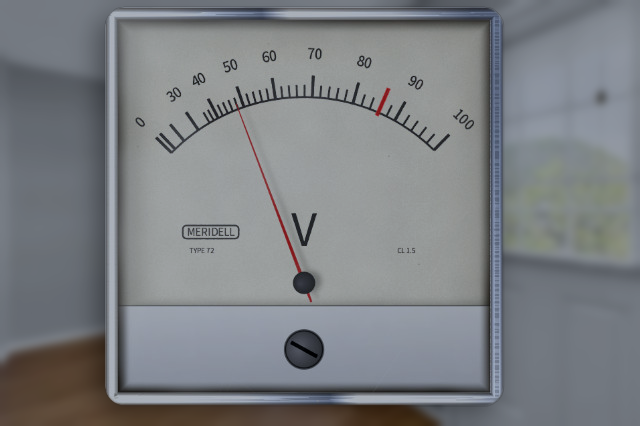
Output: 48 V
